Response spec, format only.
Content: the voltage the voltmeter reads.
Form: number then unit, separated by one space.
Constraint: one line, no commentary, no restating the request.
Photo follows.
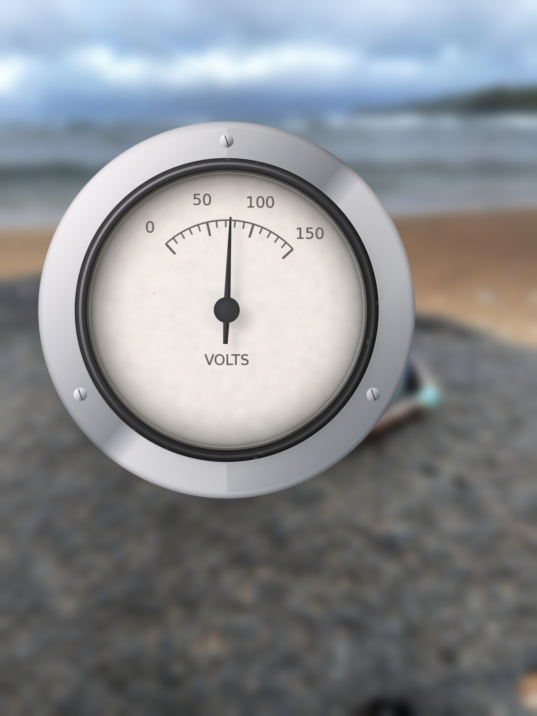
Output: 75 V
